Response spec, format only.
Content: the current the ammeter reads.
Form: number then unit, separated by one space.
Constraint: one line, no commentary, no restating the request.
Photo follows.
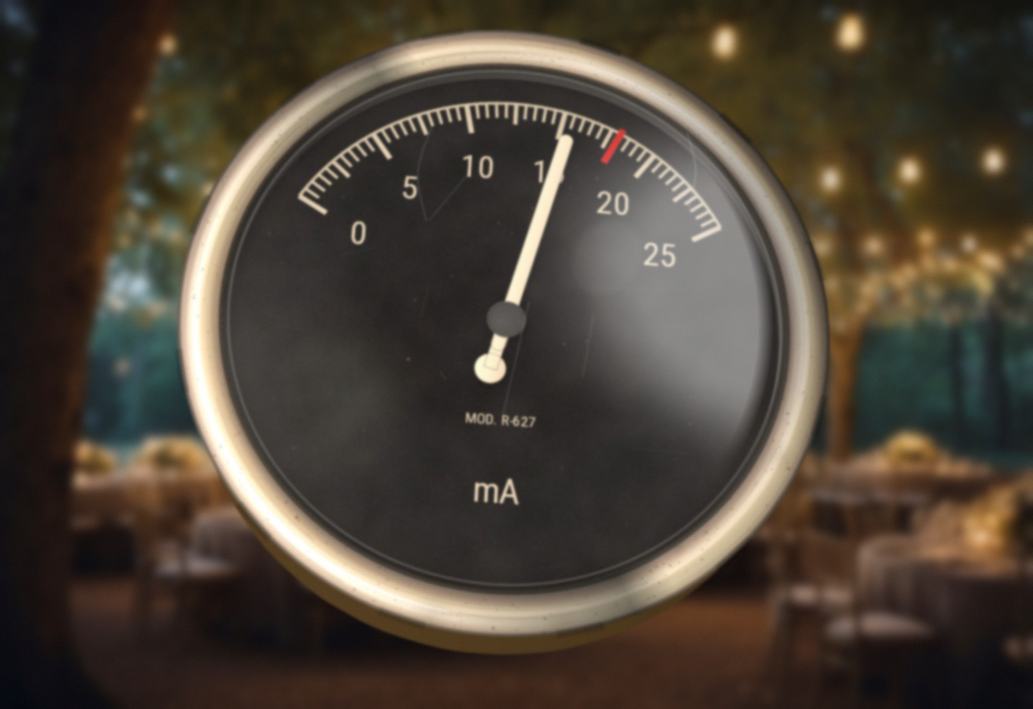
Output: 15.5 mA
